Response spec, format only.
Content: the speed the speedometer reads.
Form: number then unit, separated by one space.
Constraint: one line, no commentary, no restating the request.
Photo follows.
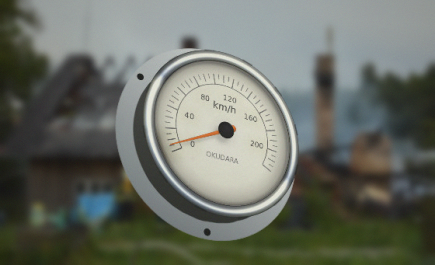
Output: 5 km/h
